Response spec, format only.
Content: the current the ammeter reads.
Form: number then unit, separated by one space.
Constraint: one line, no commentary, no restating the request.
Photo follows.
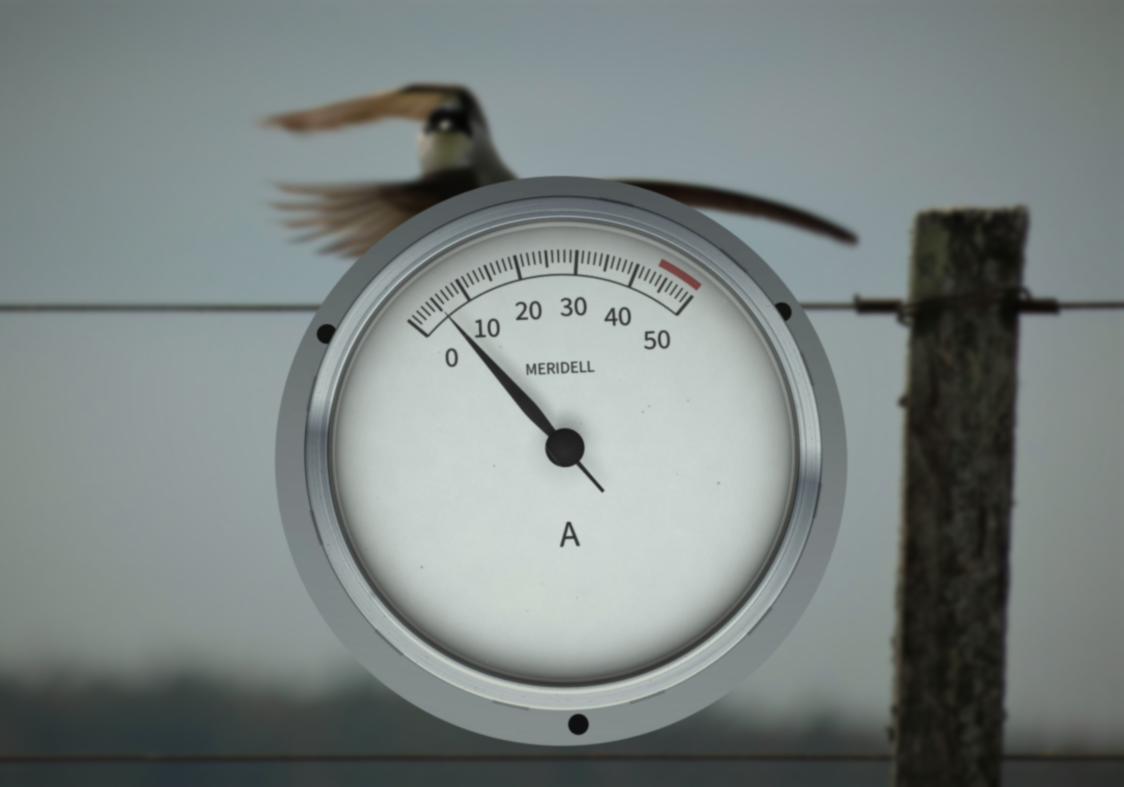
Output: 5 A
